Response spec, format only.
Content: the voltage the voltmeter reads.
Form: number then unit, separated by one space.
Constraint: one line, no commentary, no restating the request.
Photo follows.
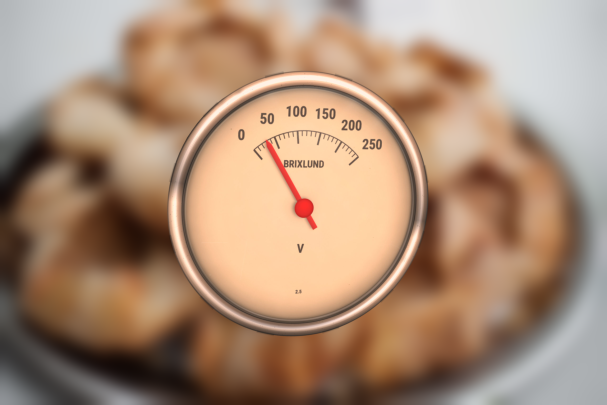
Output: 30 V
